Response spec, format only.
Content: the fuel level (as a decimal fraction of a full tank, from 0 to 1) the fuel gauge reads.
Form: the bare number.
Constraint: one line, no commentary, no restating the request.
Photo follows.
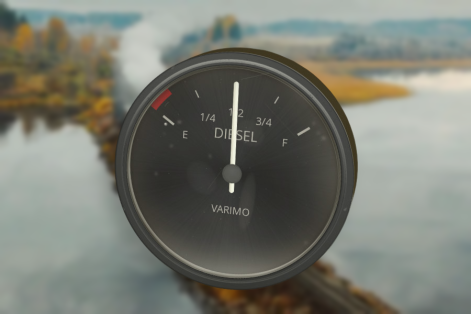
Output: 0.5
